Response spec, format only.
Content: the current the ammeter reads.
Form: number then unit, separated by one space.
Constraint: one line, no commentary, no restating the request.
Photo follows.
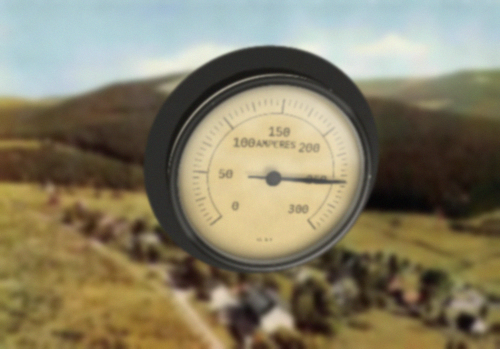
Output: 250 A
